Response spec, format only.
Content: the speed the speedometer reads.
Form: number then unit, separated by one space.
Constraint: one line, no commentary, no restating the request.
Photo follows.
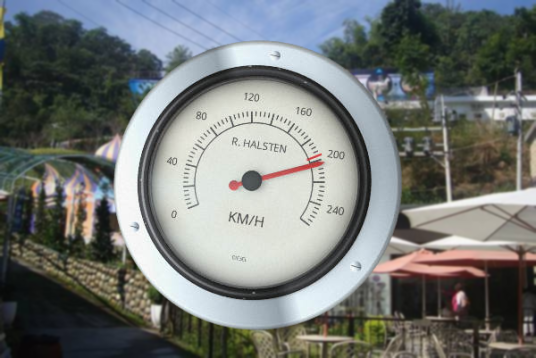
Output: 204 km/h
